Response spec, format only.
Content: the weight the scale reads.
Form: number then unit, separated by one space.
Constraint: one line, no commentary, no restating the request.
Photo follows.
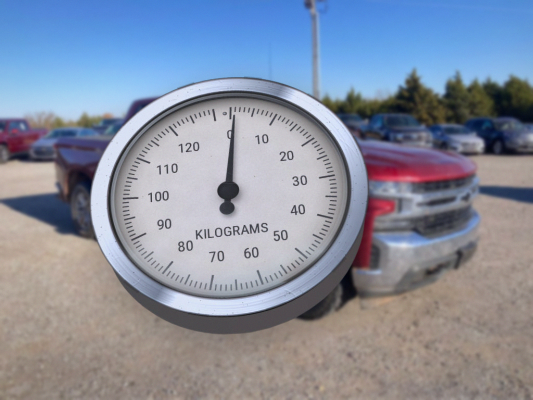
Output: 1 kg
